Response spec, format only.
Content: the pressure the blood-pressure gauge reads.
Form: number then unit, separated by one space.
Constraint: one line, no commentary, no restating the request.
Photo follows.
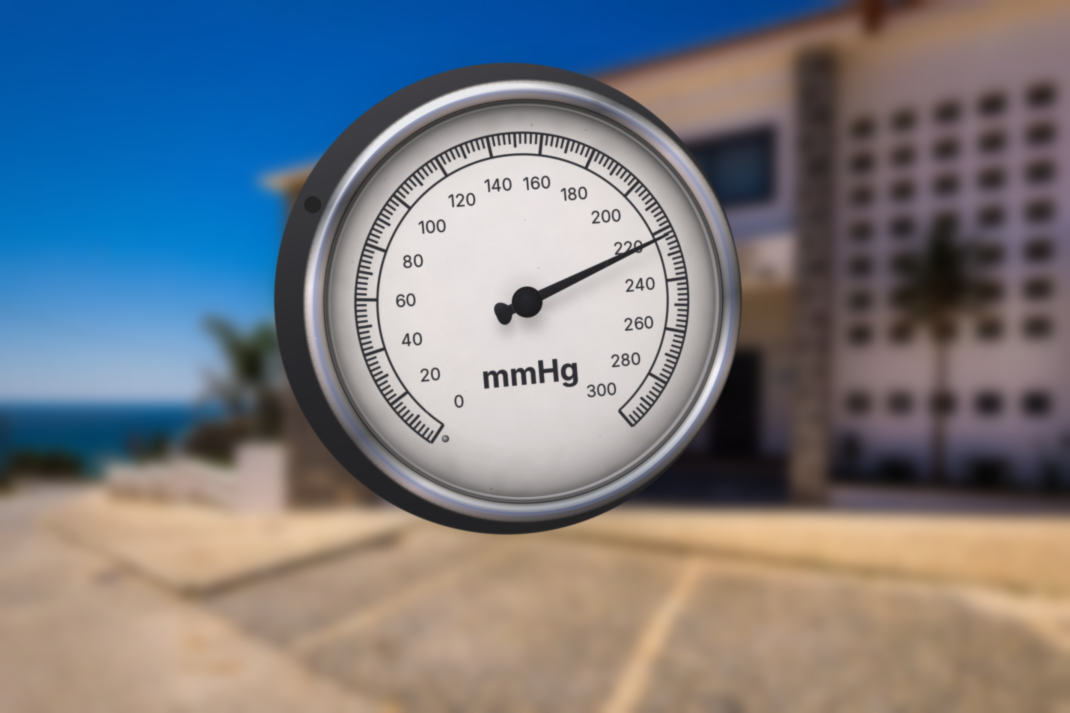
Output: 222 mmHg
